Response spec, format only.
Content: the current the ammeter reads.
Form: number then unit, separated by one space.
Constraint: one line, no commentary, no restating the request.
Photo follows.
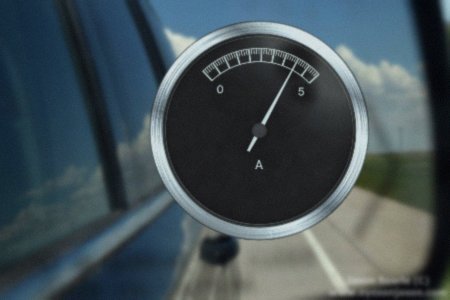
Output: 4 A
